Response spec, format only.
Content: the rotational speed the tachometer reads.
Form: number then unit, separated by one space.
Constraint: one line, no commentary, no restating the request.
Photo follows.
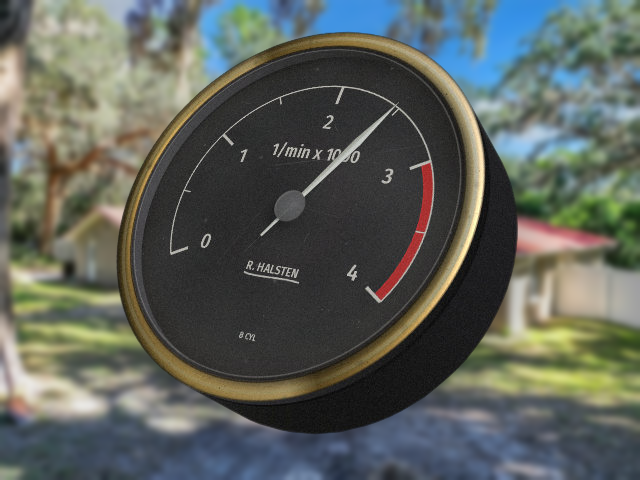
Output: 2500 rpm
